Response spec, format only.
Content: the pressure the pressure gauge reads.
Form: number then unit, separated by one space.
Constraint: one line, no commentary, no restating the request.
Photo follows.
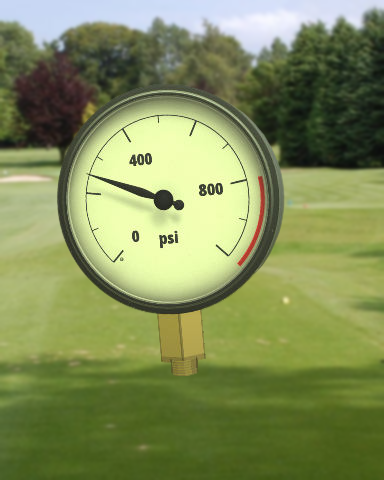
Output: 250 psi
